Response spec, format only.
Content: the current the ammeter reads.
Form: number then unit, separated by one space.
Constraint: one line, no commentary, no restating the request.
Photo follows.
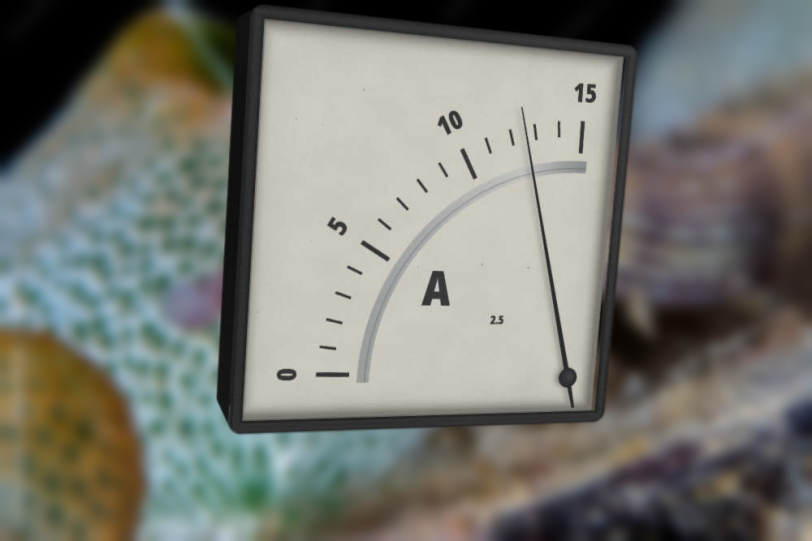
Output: 12.5 A
